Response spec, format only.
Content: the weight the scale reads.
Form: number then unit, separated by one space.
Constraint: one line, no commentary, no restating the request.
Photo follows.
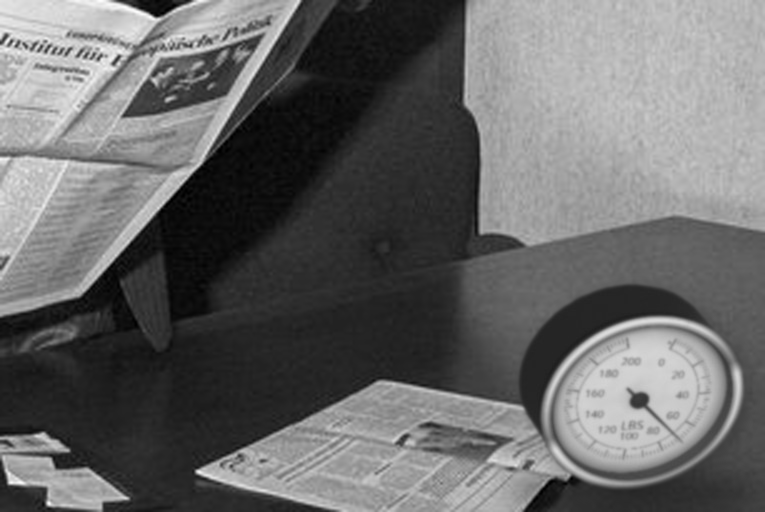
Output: 70 lb
